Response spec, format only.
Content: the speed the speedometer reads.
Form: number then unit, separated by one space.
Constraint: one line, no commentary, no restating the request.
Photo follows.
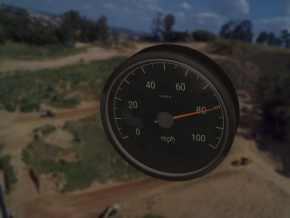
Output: 80 mph
